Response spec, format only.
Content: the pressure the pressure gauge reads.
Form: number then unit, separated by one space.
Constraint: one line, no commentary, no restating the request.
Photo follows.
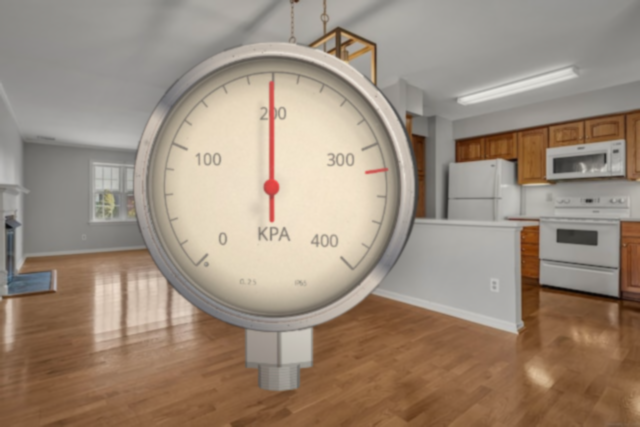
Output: 200 kPa
